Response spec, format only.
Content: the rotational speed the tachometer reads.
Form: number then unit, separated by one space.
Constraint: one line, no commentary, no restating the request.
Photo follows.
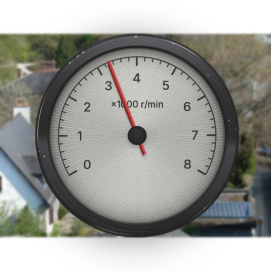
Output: 3300 rpm
